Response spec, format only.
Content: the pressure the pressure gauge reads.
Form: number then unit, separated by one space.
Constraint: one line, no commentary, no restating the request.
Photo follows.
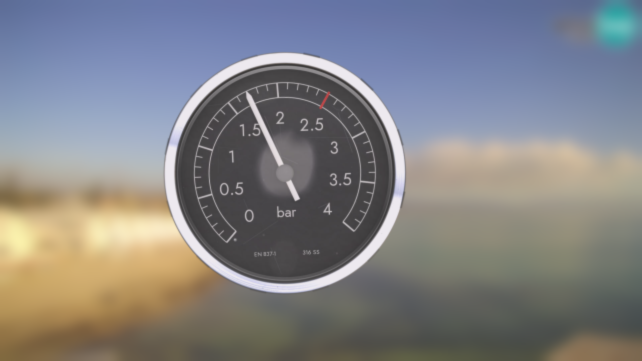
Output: 1.7 bar
